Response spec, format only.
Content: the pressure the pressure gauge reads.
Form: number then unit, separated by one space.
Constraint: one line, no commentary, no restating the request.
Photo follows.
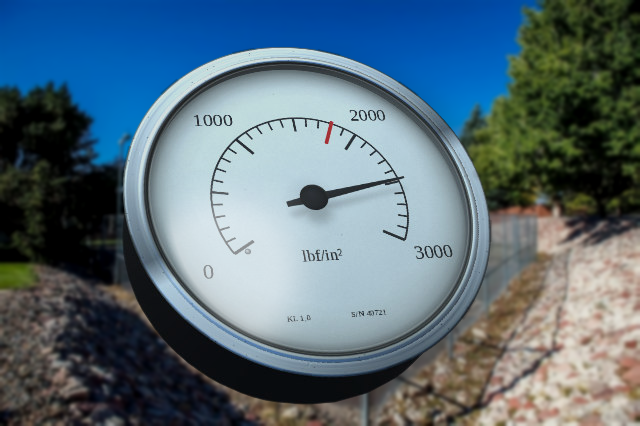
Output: 2500 psi
